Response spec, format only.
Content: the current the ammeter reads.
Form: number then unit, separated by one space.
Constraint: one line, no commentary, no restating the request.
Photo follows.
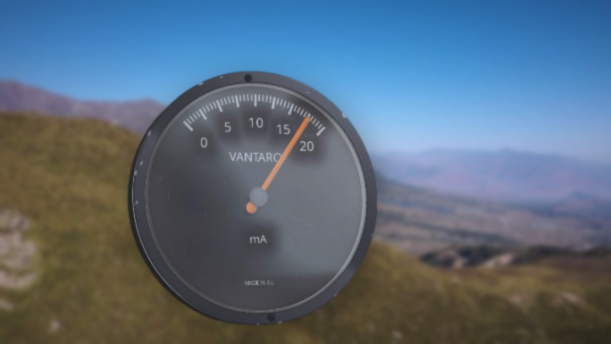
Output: 17.5 mA
